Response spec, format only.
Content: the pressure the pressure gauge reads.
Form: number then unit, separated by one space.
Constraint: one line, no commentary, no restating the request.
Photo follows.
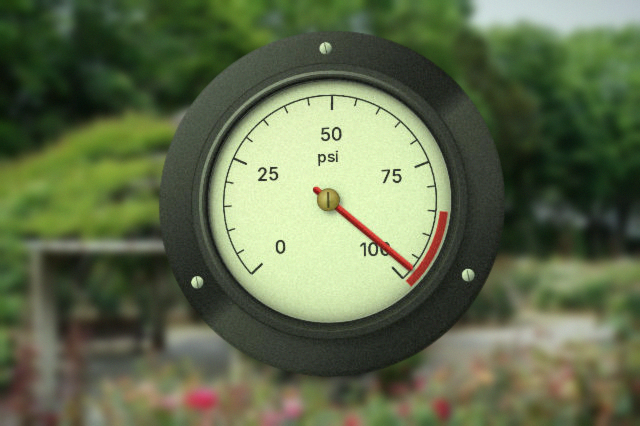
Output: 97.5 psi
